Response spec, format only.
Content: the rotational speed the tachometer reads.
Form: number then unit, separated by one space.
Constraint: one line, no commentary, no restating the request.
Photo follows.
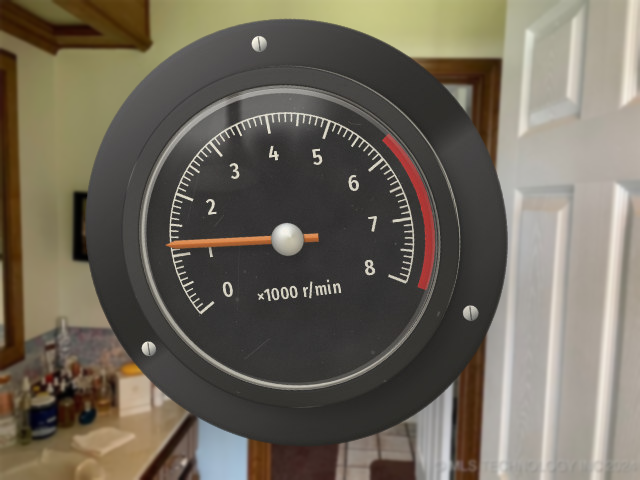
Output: 1200 rpm
